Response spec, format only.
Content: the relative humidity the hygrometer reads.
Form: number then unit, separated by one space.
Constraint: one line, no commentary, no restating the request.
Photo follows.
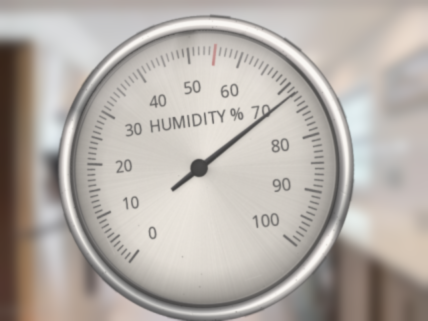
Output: 72 %
